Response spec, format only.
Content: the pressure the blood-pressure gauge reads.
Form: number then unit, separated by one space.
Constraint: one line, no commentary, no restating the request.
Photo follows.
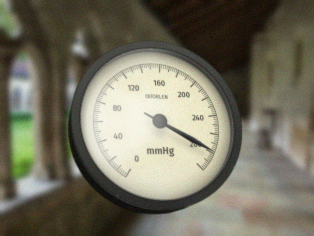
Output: 280 mmHg
